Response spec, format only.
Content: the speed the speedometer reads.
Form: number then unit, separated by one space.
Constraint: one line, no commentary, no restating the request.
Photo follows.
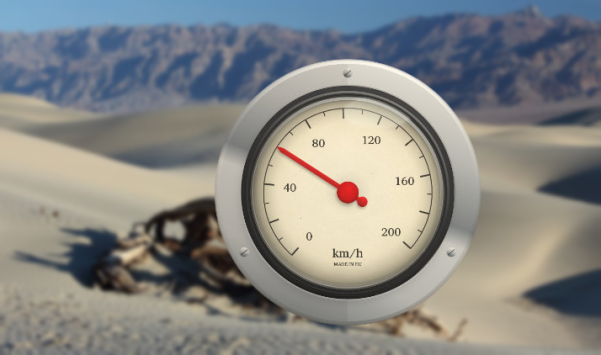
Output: 60 km/h
